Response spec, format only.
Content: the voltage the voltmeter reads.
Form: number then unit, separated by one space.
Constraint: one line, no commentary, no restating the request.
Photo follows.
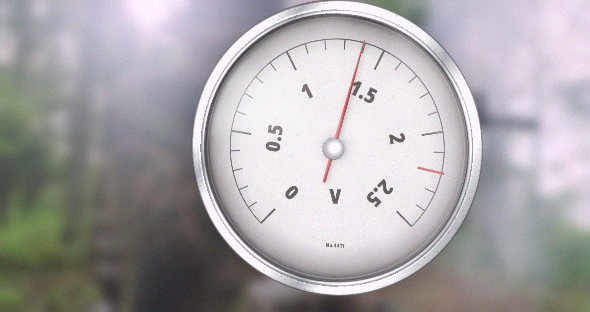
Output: 1.4 V
